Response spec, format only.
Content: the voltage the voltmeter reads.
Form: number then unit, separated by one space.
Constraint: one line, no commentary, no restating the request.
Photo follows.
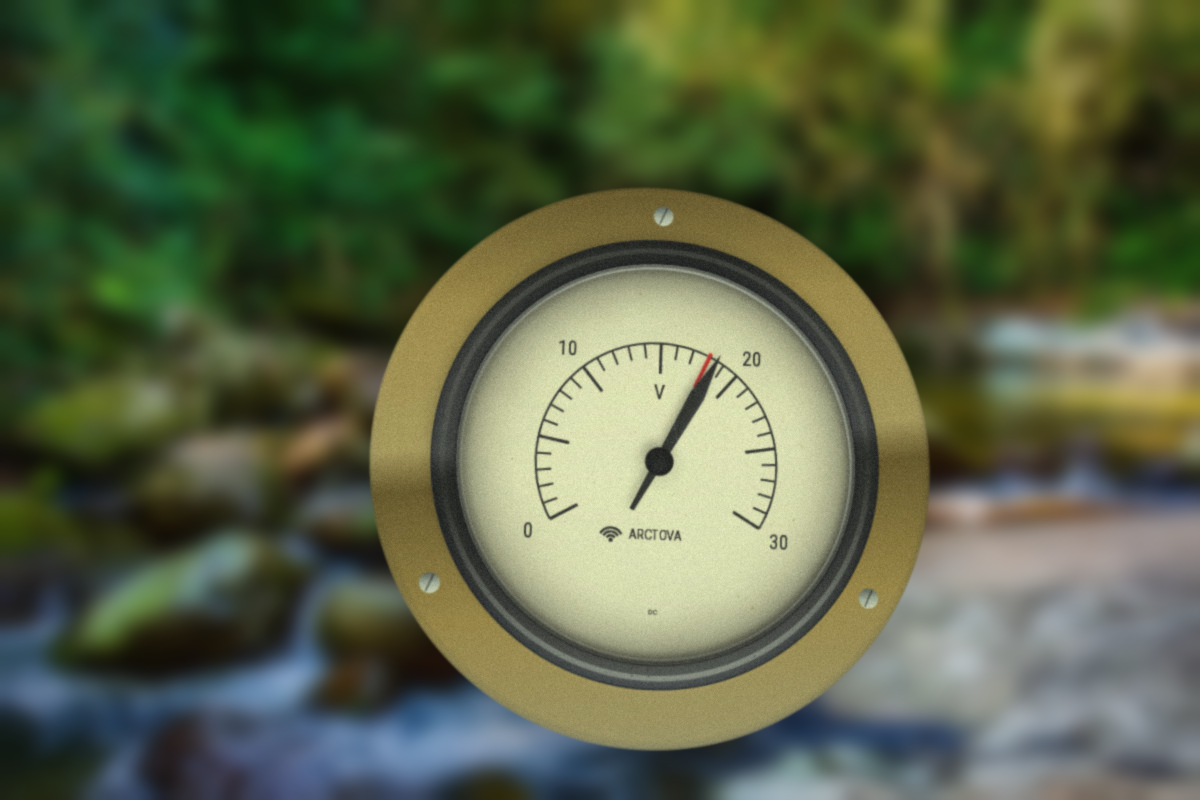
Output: 18.5 V
